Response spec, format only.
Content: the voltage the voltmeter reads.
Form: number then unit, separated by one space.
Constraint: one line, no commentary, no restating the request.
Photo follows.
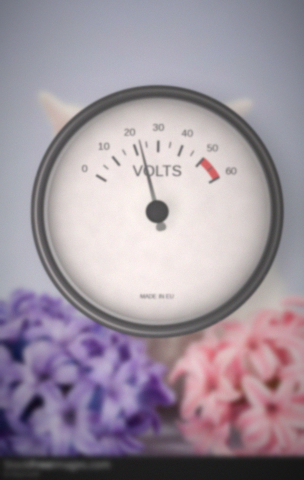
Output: 22.5 V
